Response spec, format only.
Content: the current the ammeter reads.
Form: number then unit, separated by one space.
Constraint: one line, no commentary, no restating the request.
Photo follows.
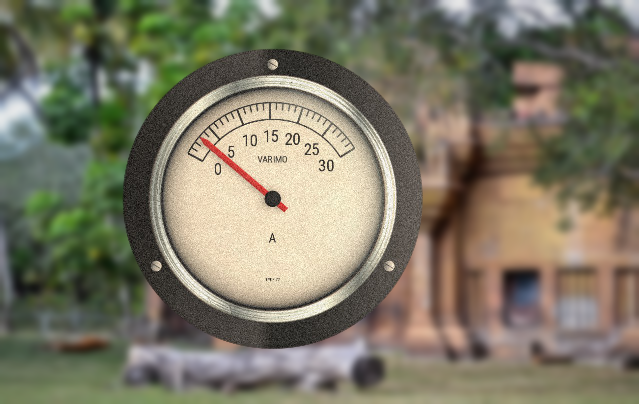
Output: 3 A
